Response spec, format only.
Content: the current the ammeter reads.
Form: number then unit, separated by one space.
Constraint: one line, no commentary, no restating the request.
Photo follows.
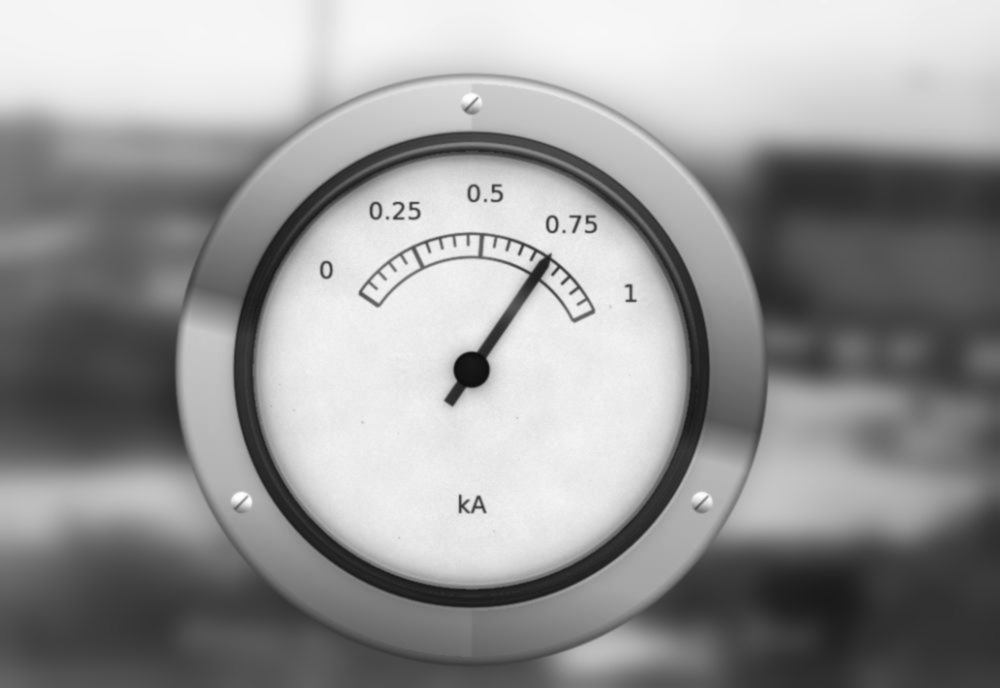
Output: 0.75 kA
